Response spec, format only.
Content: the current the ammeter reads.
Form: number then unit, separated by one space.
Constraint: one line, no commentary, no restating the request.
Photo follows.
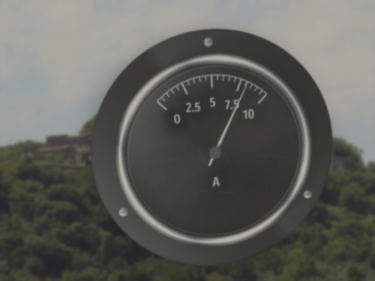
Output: 8 A
